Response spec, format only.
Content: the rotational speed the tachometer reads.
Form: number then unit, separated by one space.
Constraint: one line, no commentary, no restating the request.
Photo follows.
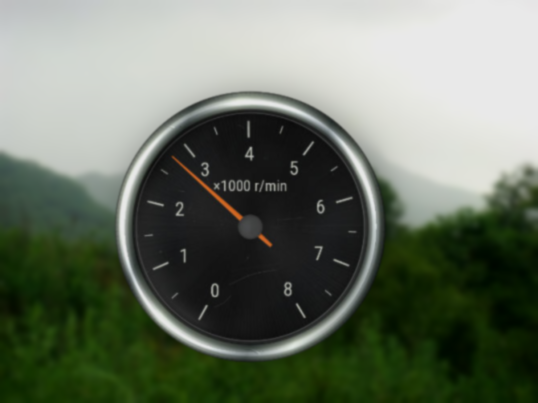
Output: 2750 rpm
